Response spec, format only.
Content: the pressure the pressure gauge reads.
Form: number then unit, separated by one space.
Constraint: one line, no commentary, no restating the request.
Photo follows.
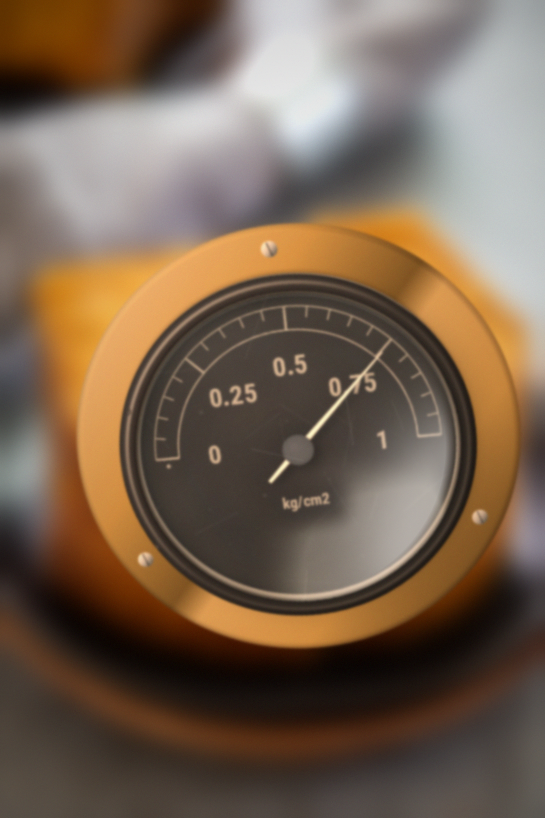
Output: 0.75 kg/cm²
